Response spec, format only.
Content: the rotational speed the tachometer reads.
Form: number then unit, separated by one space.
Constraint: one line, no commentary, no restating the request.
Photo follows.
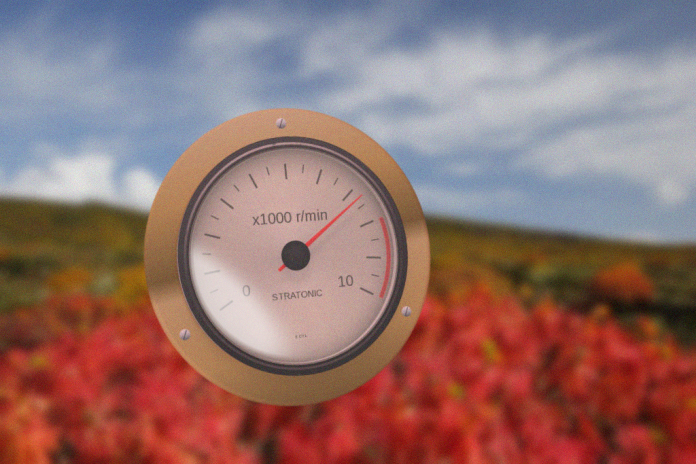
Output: 7250 rpm
